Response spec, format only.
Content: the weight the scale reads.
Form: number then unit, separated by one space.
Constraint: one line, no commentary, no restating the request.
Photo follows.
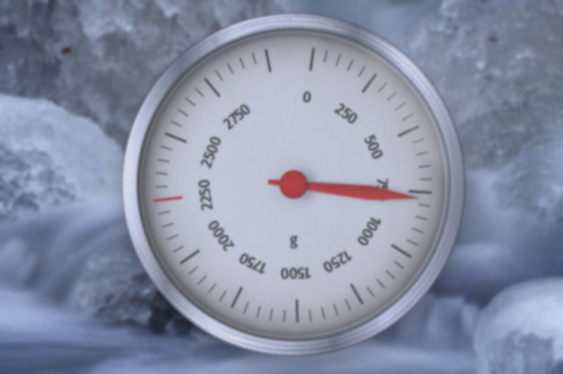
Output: 775 g
